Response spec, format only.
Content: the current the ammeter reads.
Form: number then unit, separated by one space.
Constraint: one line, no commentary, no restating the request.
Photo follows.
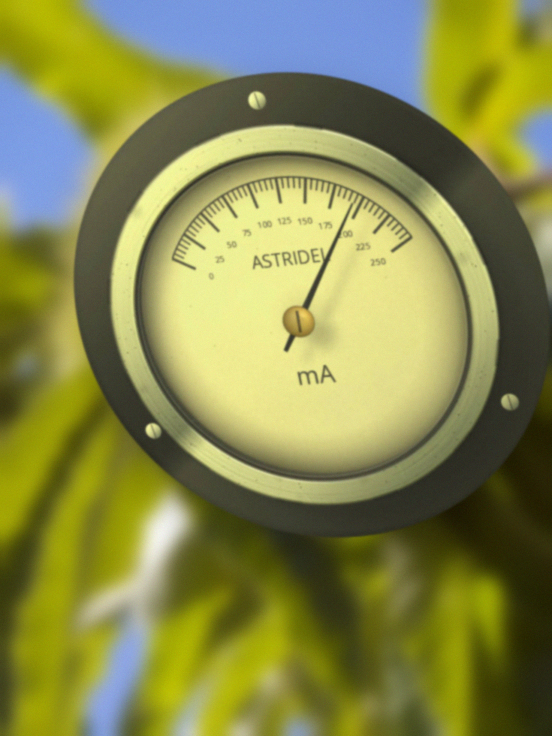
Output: 195 mA
